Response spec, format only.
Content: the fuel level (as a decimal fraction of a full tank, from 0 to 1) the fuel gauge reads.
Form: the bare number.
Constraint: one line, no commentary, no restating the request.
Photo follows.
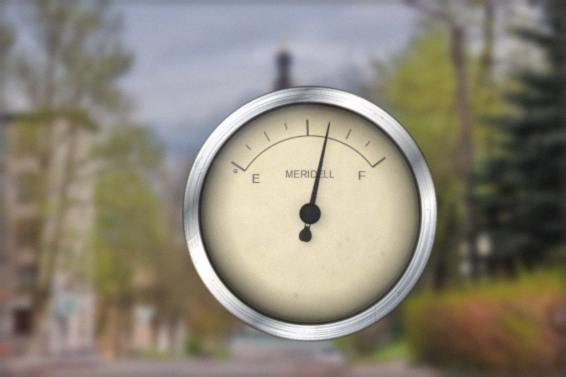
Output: 0.625
